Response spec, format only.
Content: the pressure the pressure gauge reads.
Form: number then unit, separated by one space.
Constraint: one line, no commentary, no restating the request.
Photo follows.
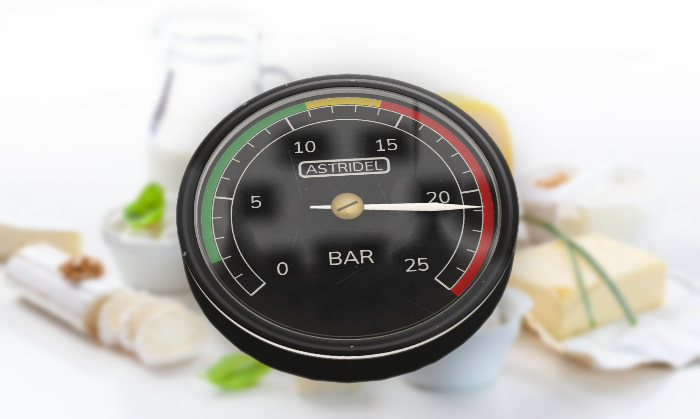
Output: 21 bar
